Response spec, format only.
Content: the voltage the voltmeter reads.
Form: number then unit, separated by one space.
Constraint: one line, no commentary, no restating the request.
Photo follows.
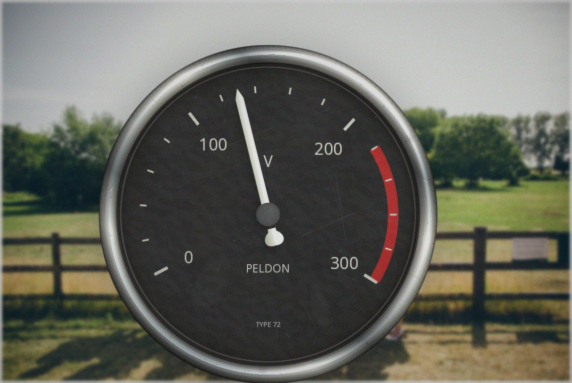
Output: 130 V
